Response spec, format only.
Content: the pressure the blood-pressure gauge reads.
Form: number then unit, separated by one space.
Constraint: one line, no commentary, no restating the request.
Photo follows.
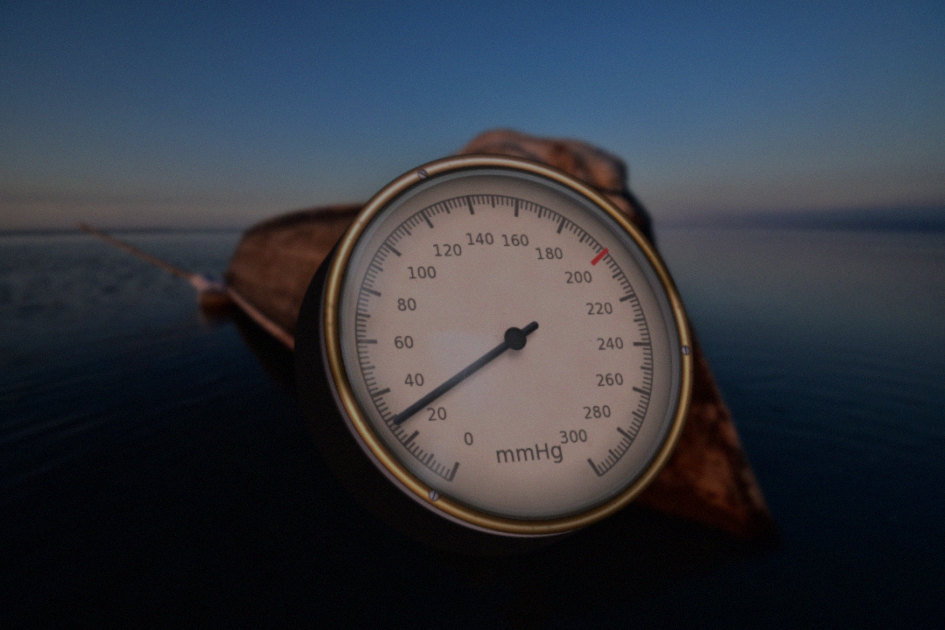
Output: 28 mmHg
